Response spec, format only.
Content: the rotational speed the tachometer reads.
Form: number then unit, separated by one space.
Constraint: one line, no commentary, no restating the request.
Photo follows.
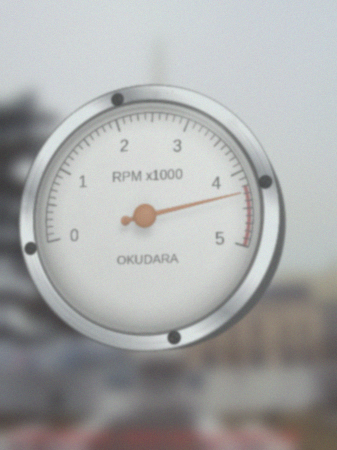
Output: 4300 rpm
